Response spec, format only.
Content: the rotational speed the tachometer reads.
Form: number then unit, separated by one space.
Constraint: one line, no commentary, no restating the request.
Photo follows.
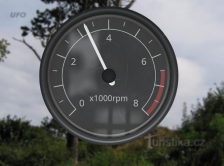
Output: 3250 rpm
